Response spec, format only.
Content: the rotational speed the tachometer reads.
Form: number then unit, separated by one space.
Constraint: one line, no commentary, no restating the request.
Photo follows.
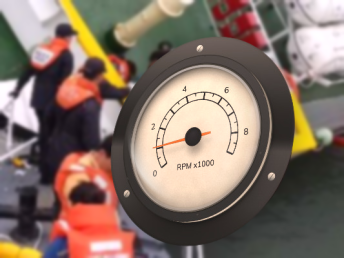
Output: 1000 rpm
